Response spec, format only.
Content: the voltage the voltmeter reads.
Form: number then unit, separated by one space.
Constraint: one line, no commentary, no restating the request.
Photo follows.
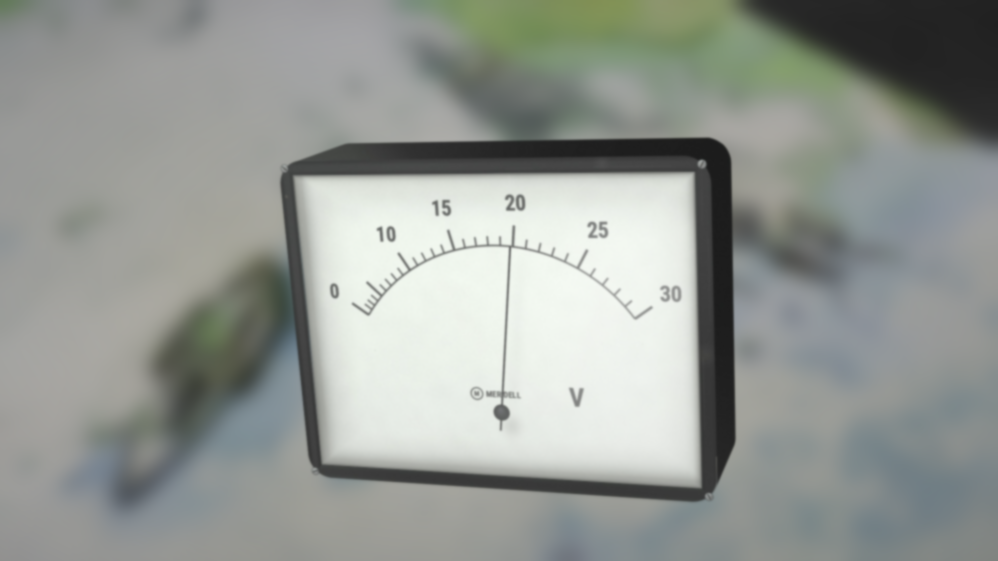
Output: 20 V
